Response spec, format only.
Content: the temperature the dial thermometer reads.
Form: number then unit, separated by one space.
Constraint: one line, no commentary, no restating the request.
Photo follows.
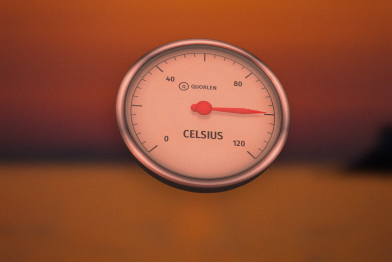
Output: 100 °C
